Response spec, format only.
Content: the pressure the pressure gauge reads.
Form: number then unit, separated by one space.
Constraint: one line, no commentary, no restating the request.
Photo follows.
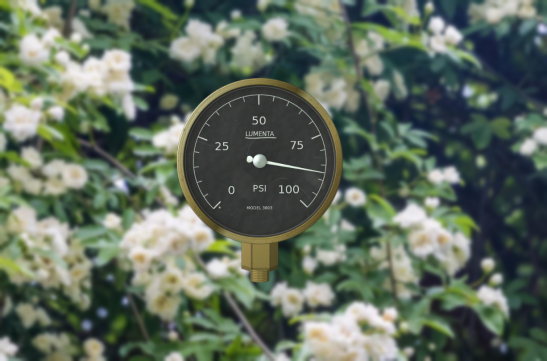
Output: 87.5 psi
